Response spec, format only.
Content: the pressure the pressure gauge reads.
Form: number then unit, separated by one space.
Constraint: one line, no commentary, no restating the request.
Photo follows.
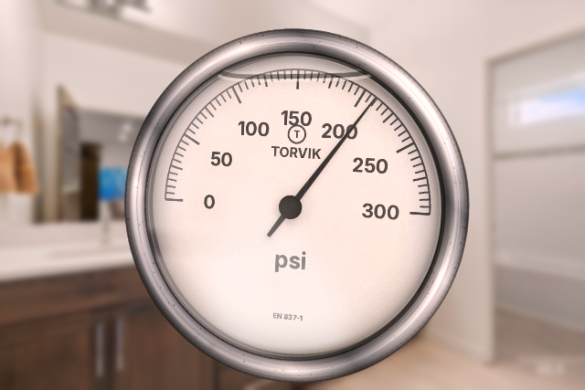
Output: 210 psi
